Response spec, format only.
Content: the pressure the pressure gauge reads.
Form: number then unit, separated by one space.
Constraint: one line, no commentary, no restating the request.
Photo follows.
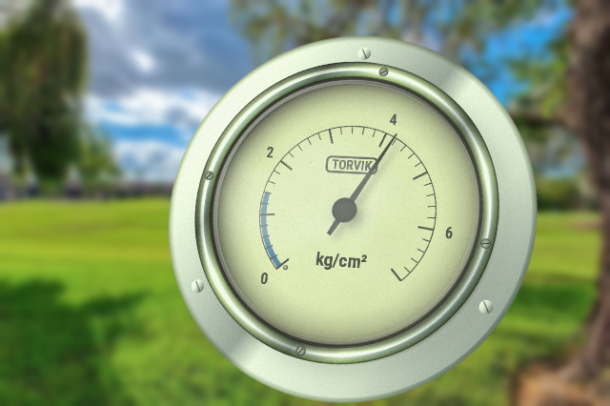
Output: 4.2 kg/cm²
